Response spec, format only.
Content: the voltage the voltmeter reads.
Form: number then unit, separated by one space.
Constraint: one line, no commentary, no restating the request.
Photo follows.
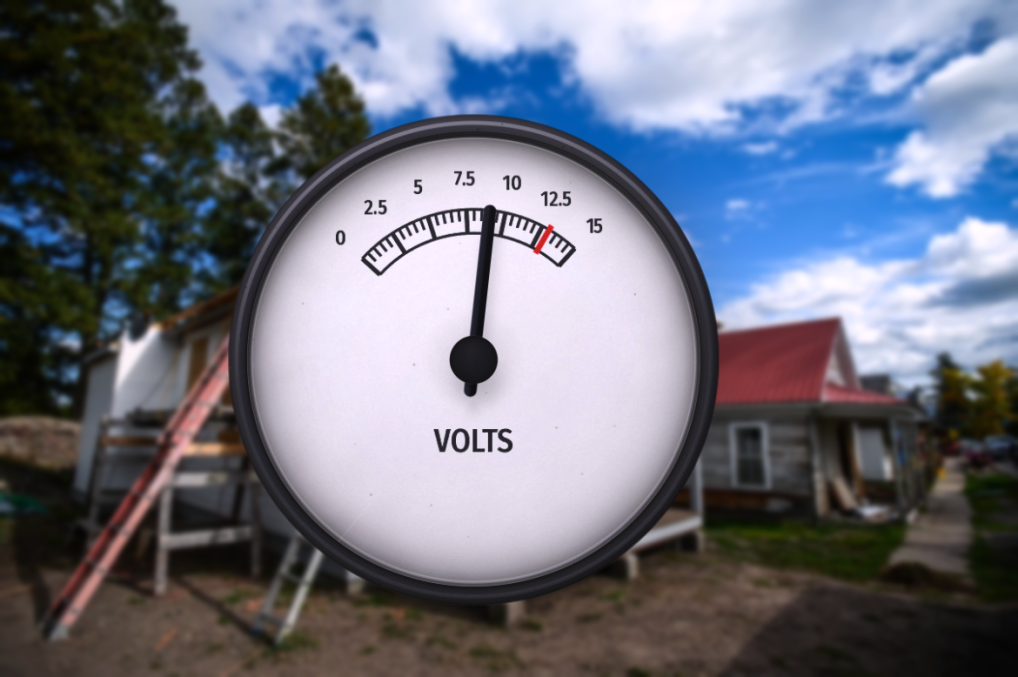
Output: 9 V
